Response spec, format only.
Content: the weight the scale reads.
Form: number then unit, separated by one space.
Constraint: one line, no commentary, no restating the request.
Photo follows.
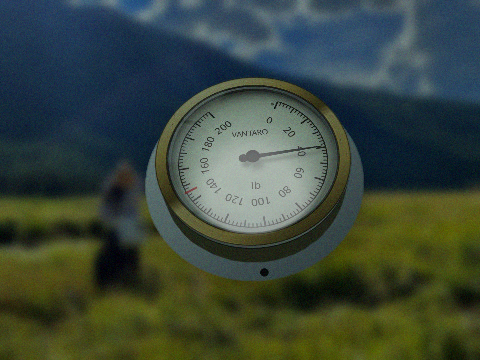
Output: 40 lb
